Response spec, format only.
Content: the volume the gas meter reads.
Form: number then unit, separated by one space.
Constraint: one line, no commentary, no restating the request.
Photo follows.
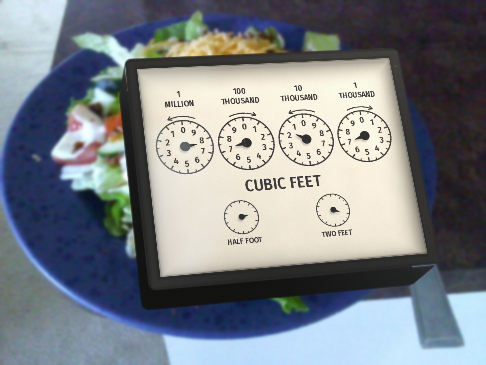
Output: 771700 ft³
